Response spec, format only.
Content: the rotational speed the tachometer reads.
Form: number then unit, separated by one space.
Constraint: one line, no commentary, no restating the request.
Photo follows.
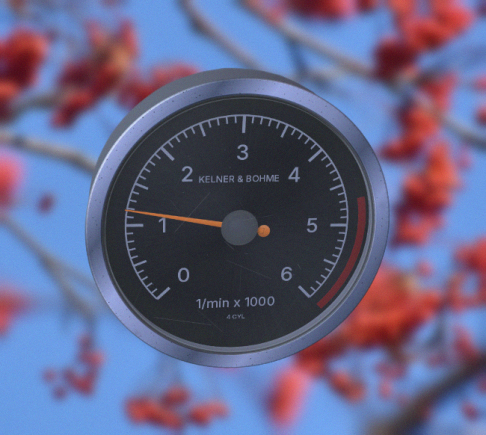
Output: 1200 rpm
